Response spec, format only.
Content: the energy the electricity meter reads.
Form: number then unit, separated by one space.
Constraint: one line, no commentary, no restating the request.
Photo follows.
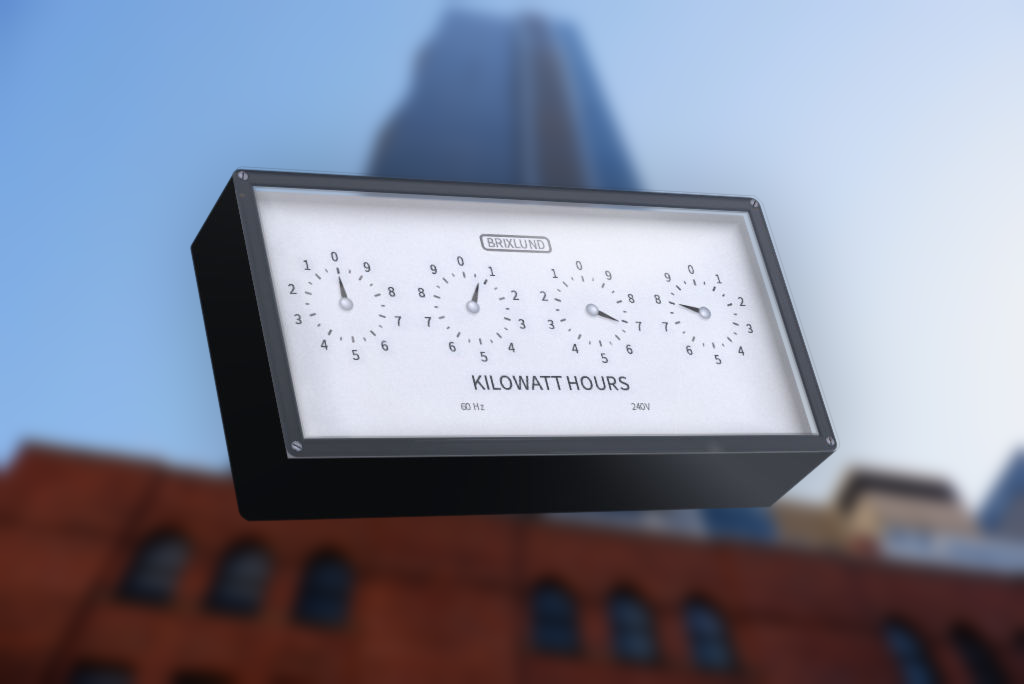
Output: 68 kWh
